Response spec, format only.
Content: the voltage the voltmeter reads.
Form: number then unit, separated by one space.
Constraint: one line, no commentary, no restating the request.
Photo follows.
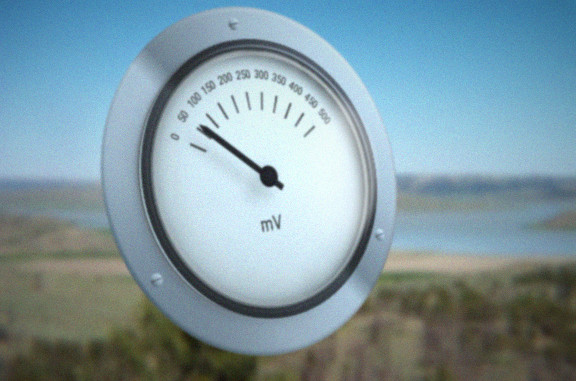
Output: 50 mV
